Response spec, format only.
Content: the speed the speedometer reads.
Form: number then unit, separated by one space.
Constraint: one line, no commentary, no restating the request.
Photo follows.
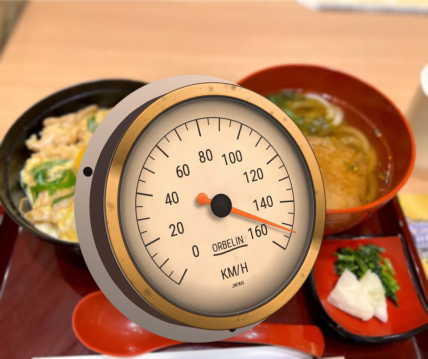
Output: 152.5 km/h
